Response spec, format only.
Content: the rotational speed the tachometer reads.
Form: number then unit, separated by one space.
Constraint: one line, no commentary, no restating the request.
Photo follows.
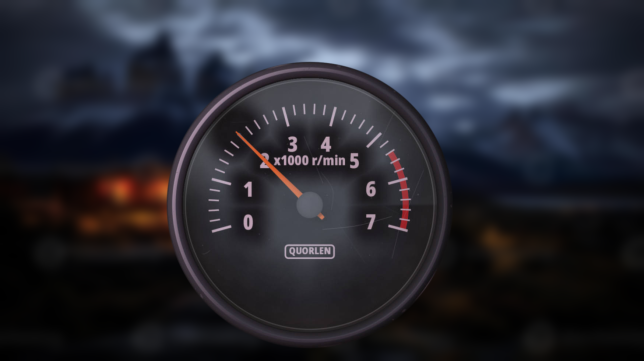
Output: 2000 rpm
